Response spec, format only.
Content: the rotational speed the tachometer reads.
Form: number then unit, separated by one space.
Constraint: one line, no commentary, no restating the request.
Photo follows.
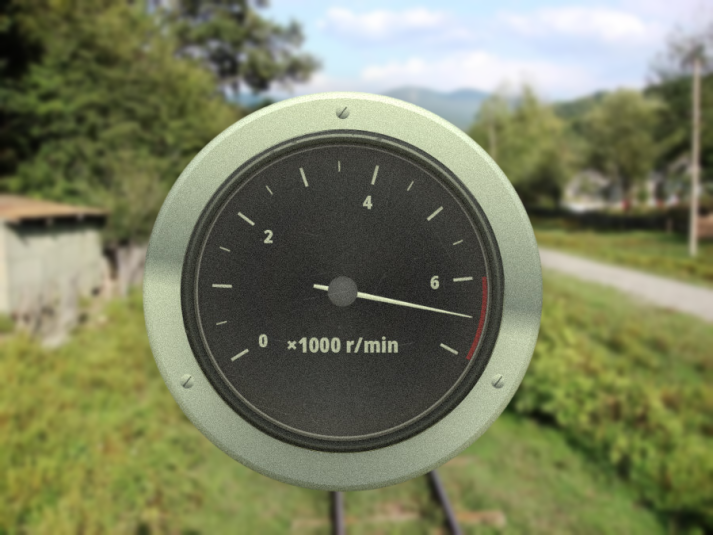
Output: 6500 rpm
